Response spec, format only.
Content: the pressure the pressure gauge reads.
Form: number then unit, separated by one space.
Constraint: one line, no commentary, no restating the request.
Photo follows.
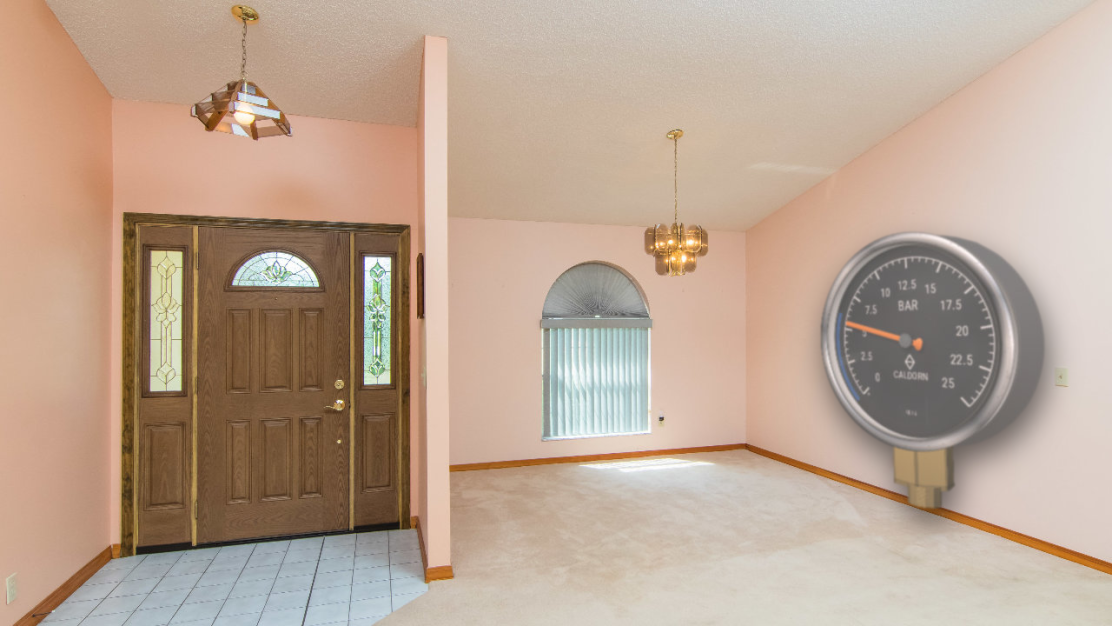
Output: 5.5 bar
